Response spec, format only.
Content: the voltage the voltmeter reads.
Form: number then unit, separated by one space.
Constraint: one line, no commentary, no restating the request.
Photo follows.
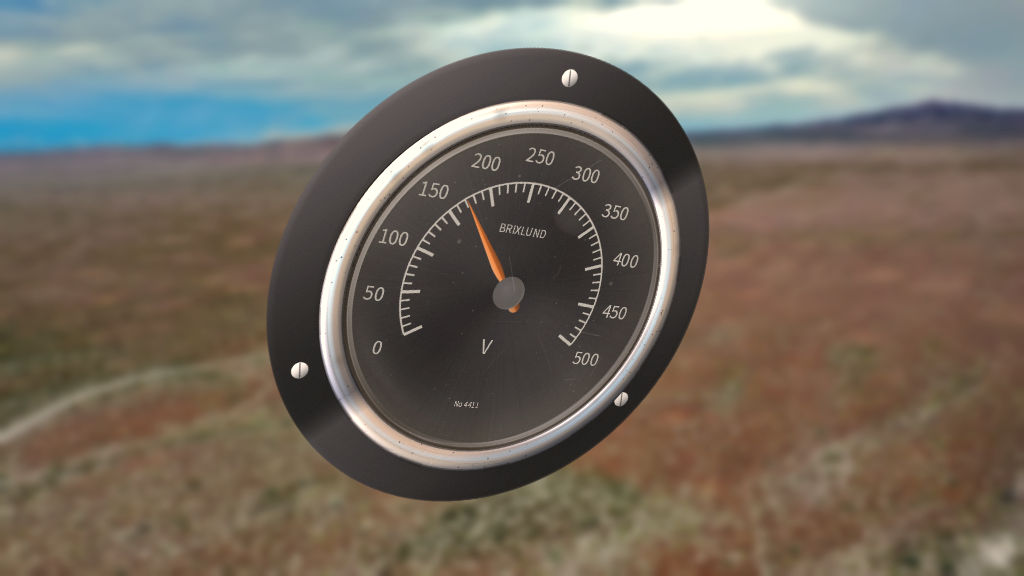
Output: 170 V
